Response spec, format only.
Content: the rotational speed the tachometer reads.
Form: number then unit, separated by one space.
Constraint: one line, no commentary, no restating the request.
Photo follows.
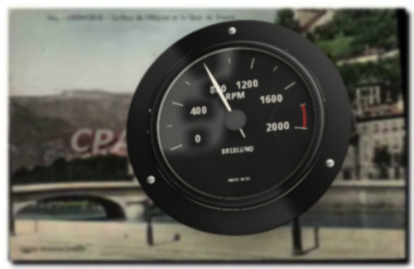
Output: 800 rpm
